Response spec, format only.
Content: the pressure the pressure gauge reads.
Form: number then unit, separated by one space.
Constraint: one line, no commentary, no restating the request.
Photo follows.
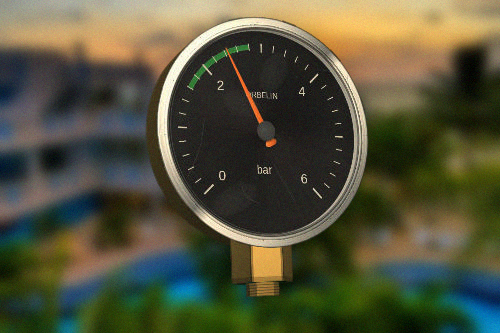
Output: 2.4 bar
